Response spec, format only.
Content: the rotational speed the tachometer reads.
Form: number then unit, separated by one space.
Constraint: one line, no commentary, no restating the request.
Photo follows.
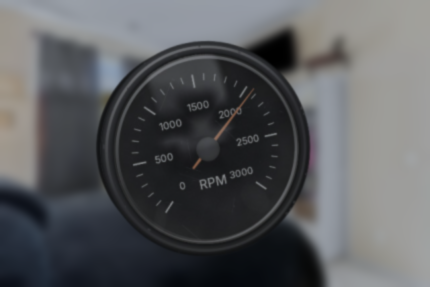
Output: 2050 rpm
